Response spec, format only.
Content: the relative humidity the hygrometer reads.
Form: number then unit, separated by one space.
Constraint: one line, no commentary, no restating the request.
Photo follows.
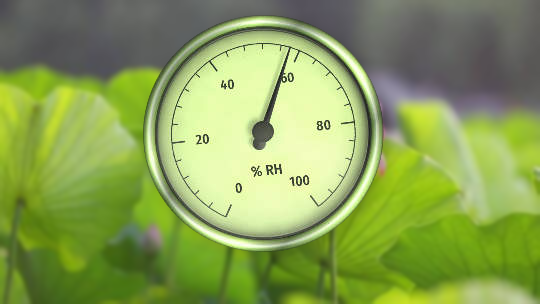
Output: 58 %
